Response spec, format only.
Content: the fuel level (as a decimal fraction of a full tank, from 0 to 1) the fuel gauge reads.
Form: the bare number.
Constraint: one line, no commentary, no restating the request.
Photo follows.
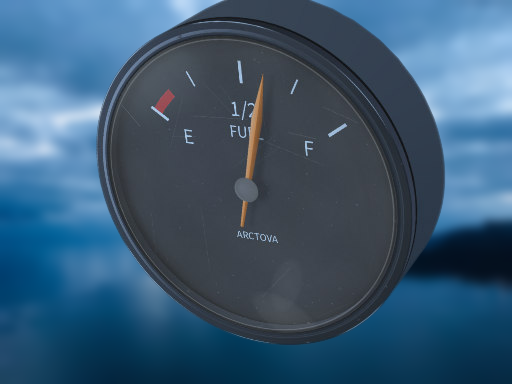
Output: 0.625
